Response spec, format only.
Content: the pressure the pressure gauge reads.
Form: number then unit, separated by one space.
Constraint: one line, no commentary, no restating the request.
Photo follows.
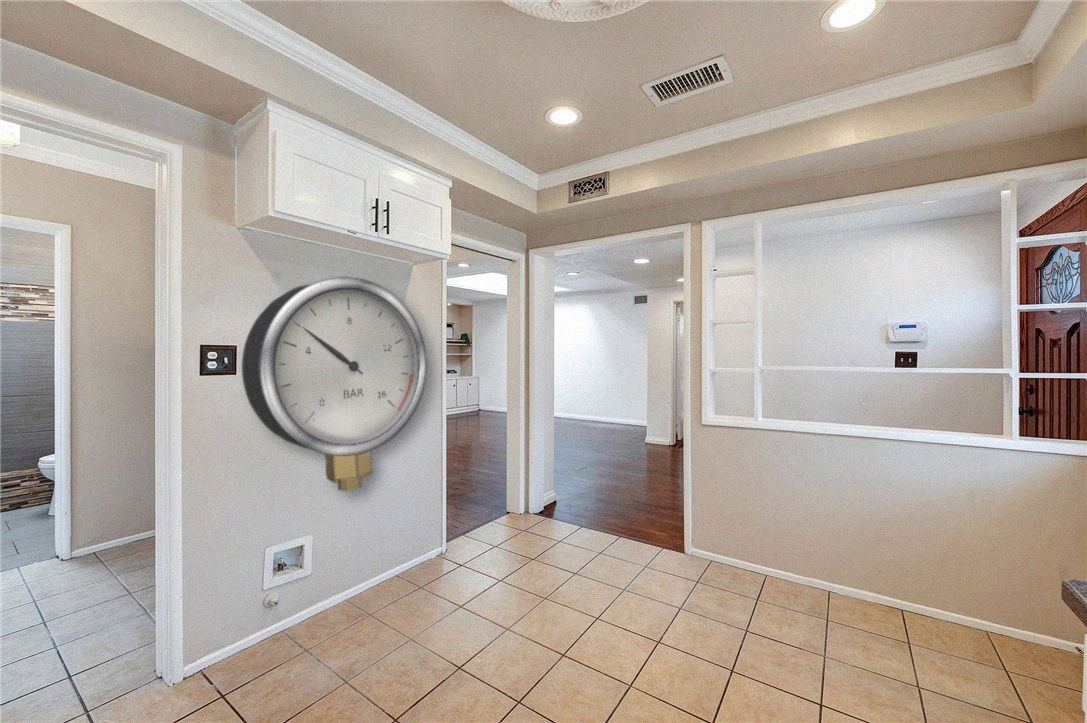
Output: 5 bar
